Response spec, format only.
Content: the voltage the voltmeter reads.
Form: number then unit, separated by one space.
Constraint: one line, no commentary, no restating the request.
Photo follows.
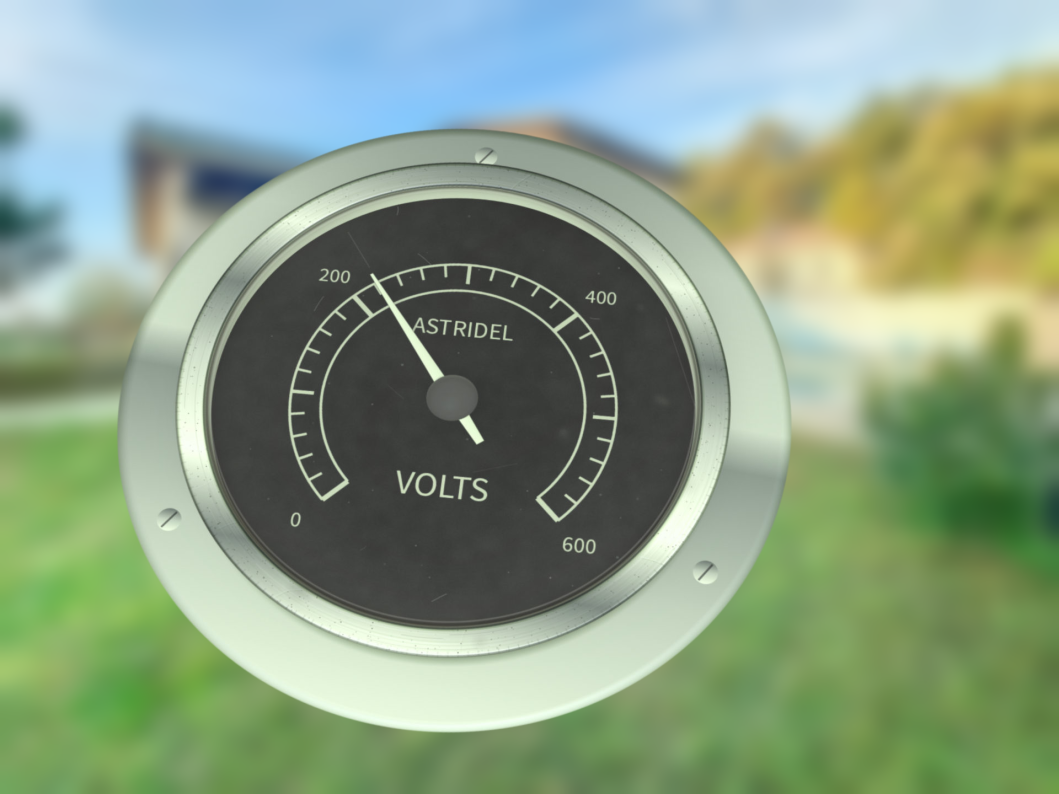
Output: 220 V
